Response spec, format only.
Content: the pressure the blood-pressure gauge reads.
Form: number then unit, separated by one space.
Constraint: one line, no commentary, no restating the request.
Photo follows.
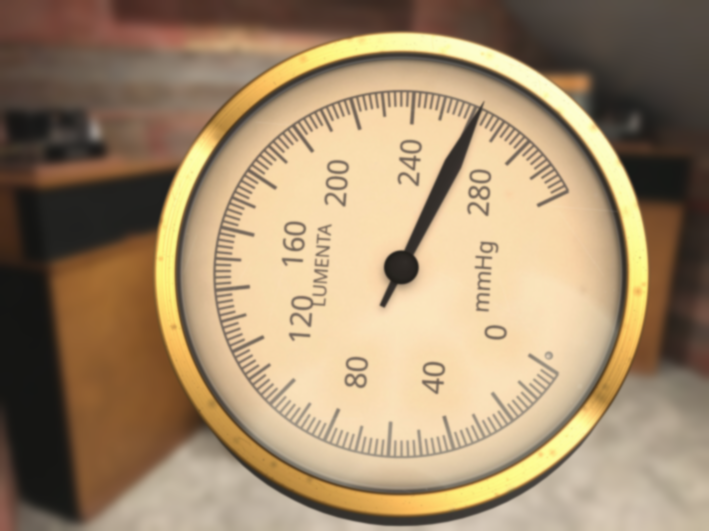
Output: 262 mmHg
